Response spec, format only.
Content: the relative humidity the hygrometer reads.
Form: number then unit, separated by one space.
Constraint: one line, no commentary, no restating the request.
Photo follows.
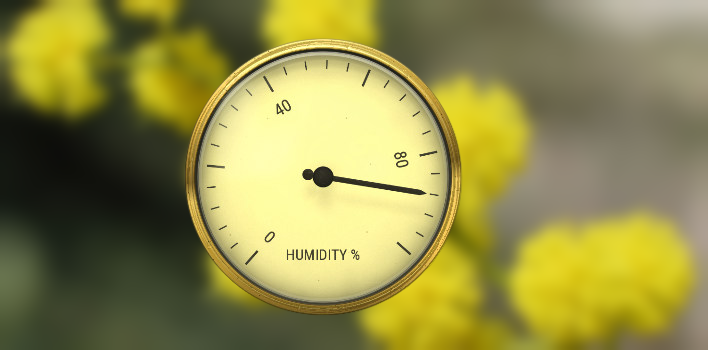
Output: 88 %
